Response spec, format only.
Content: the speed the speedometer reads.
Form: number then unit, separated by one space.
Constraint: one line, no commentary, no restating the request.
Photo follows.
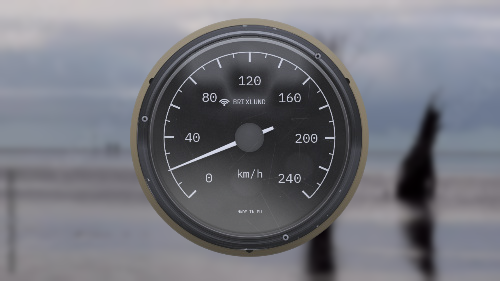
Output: 20 km/h
